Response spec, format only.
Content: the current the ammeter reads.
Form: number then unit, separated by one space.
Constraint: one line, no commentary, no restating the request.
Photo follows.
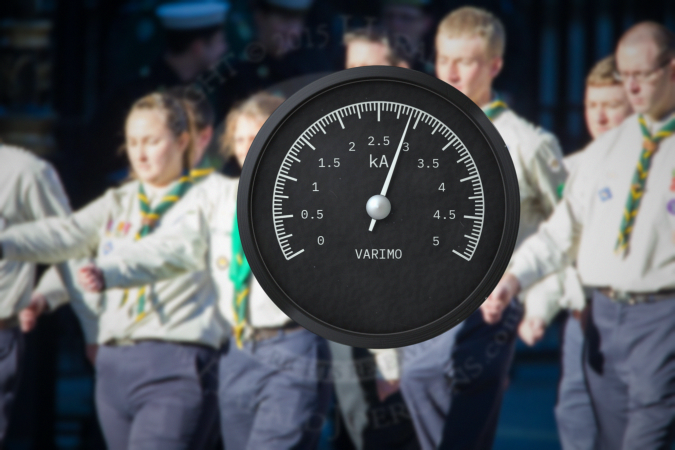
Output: 2.9 kA
